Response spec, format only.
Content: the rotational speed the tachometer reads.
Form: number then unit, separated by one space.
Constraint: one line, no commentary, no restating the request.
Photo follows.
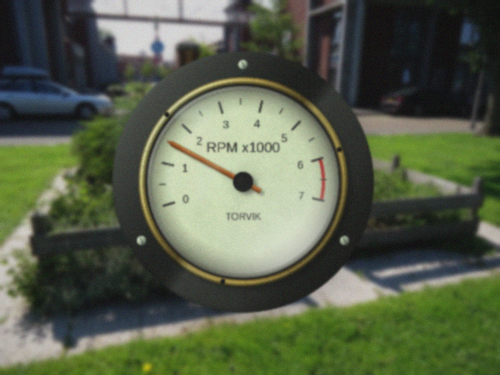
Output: 1500 rpm
